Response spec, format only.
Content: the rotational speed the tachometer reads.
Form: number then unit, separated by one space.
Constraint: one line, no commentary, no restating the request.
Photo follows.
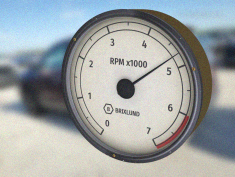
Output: 4750 rpm
